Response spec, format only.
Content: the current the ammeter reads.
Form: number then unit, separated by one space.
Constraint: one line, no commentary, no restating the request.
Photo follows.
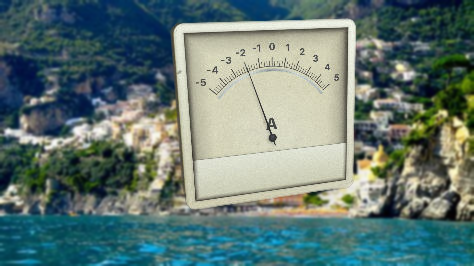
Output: -2 A
